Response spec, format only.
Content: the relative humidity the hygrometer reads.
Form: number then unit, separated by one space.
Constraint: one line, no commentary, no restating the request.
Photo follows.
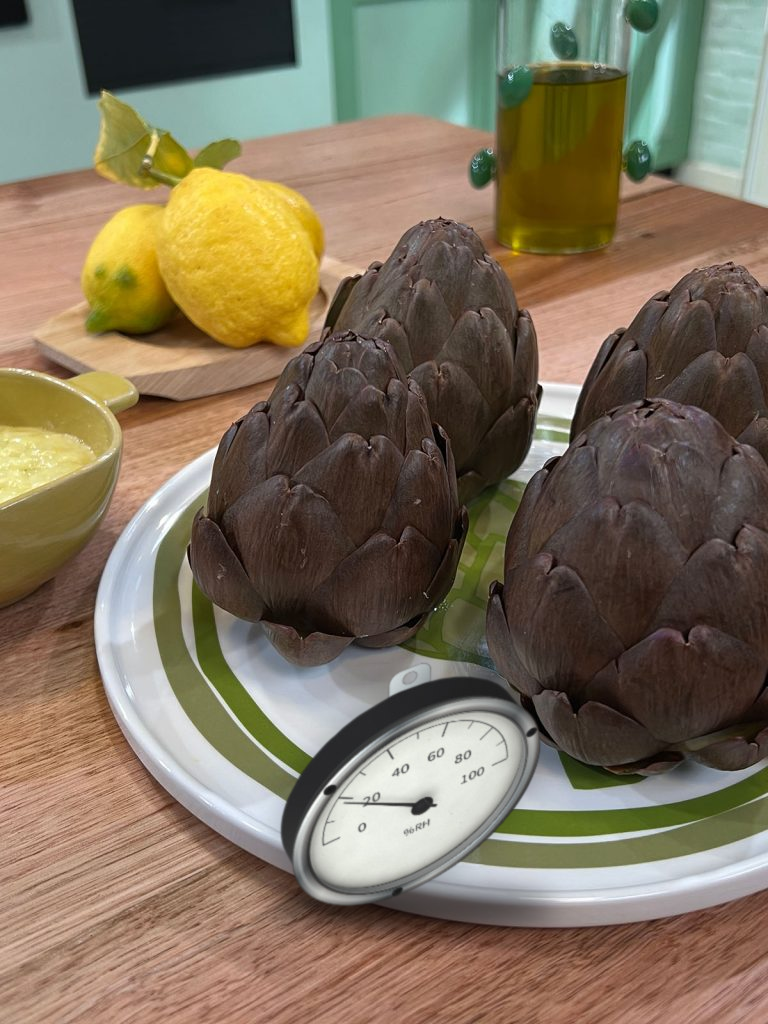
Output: 20 %
